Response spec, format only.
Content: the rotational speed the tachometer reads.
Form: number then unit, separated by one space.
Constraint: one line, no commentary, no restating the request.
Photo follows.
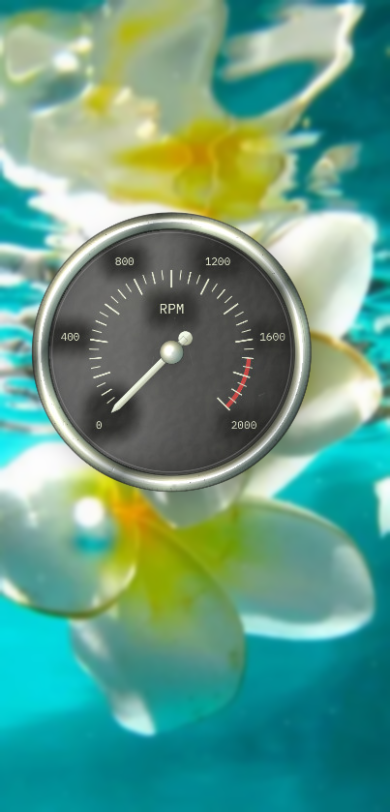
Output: 0 rpm
